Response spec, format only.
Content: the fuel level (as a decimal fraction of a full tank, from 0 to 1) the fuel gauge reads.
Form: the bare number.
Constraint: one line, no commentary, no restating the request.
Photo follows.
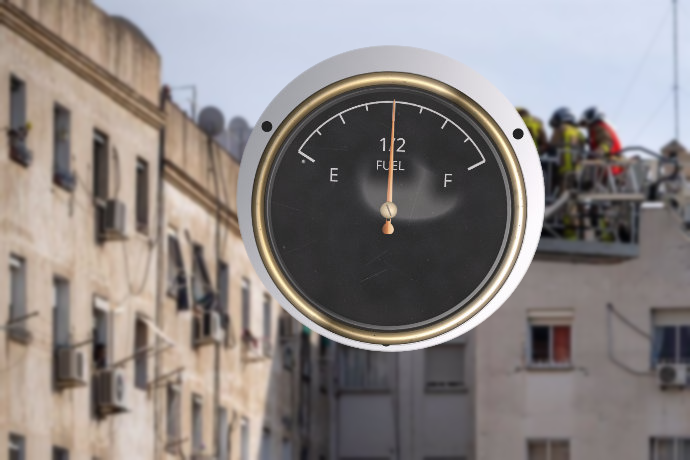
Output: 0.5
